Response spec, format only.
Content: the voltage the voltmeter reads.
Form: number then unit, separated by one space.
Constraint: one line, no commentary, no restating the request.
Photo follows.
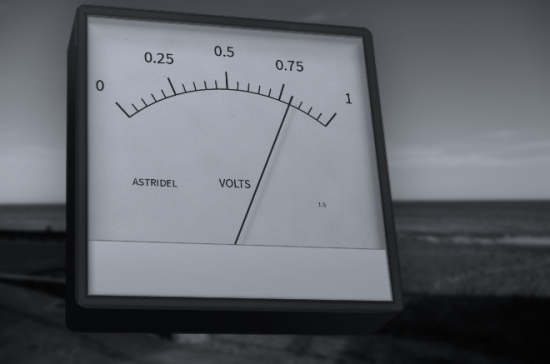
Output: 0.8 V
